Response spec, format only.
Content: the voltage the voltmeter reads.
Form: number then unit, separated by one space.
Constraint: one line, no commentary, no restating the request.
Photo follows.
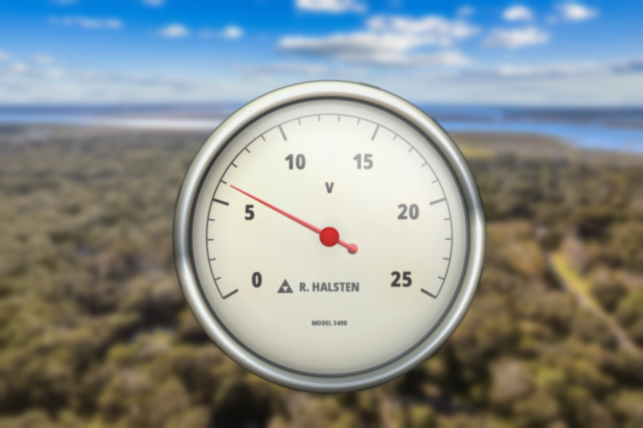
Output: 6 V
